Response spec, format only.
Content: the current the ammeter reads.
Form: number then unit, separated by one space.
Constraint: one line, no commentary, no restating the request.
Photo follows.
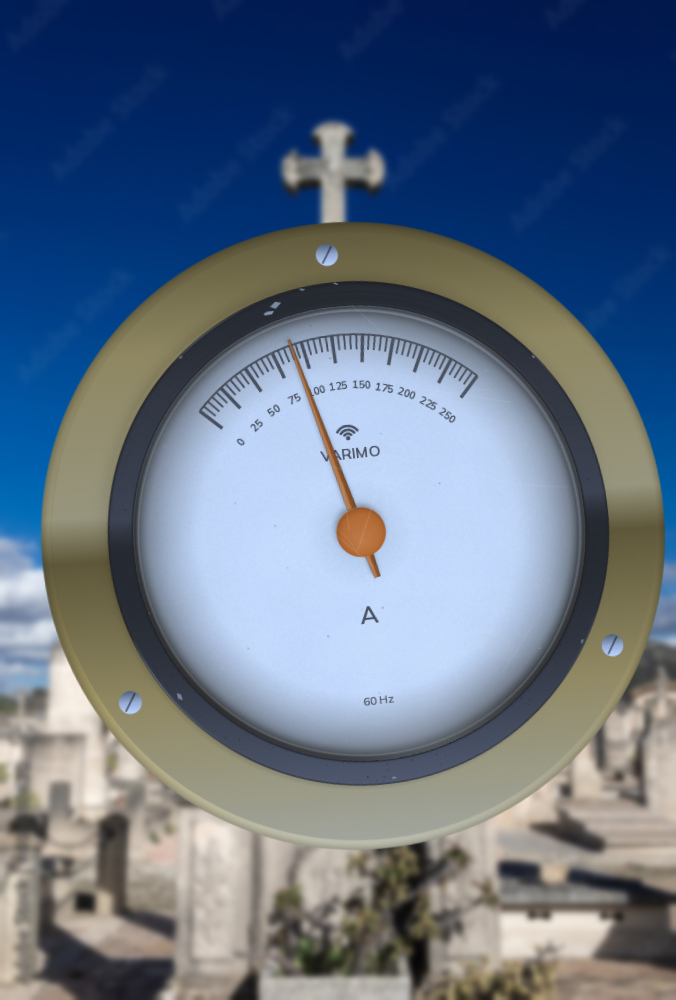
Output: 90 A
